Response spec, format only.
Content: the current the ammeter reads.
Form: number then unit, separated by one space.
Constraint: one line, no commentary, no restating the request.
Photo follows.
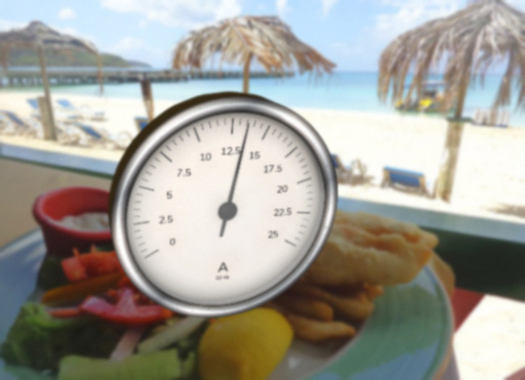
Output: 13.5 A
